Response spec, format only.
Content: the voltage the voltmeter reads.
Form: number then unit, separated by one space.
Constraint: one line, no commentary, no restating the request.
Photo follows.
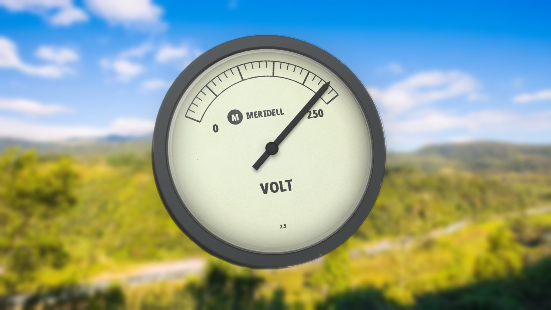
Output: 230 V
